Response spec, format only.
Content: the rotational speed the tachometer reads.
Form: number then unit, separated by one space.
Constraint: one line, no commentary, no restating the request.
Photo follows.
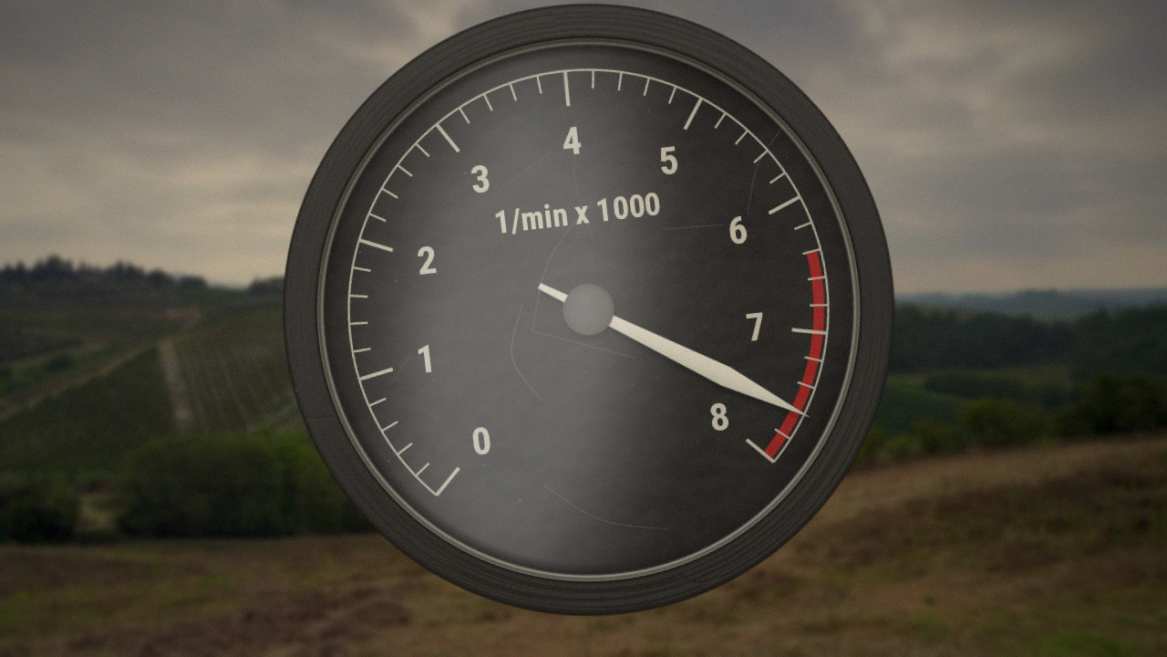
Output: 7600 rpm
